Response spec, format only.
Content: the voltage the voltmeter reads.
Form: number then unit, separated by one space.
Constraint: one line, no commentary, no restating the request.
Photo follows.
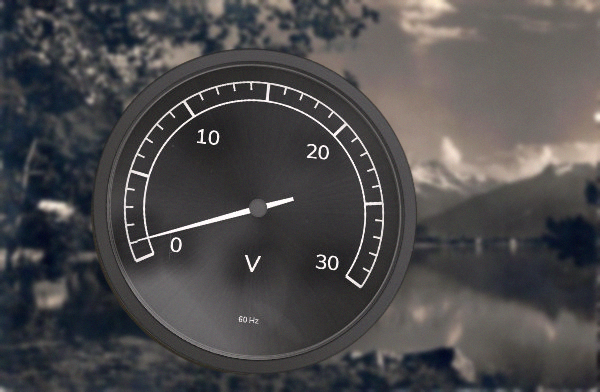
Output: 1 V
